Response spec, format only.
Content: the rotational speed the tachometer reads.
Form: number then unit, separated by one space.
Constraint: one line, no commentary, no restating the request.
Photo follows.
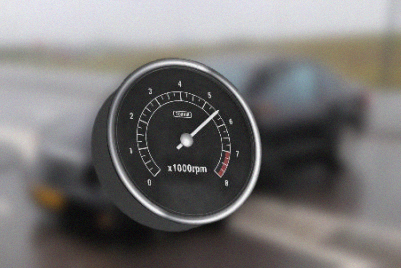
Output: 5500 rpm
